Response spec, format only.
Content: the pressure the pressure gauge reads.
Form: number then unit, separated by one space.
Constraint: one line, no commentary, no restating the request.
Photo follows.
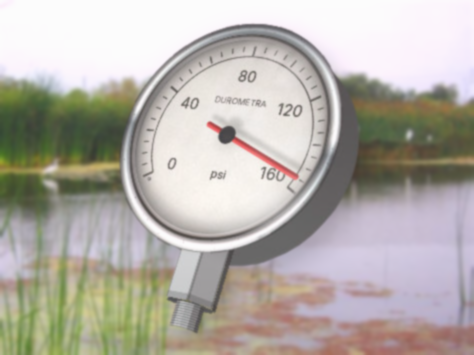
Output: 155 psi
